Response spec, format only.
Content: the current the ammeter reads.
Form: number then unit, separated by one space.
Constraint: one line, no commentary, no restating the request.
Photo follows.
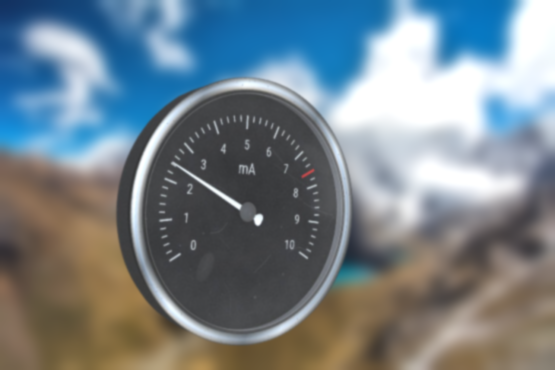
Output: 2.4 mA
